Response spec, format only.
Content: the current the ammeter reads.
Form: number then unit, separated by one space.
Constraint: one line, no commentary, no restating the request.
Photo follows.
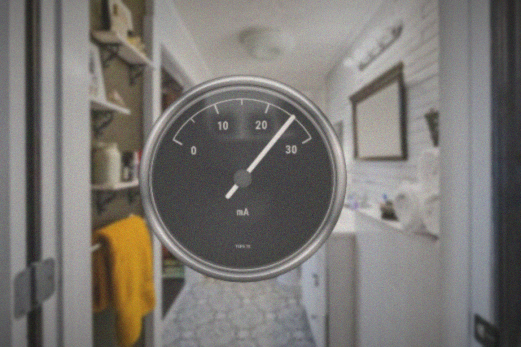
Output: 25 mA
